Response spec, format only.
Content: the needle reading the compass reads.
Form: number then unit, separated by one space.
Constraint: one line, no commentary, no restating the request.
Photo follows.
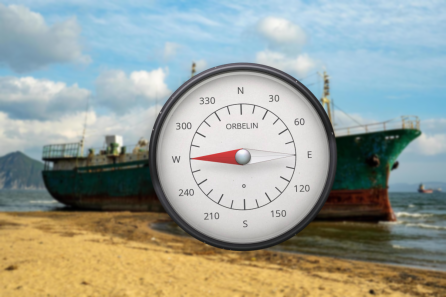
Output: 270 °
